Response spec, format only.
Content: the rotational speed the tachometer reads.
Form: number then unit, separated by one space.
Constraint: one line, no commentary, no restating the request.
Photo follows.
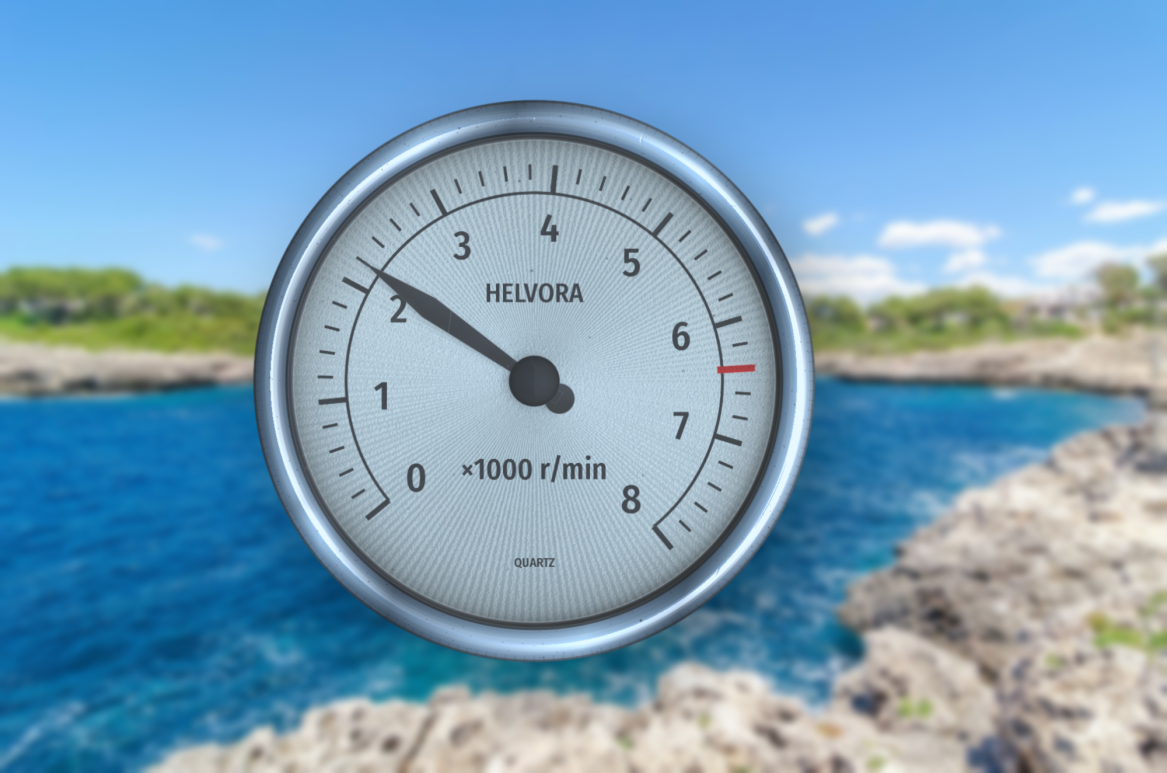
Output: 2200 rpm
